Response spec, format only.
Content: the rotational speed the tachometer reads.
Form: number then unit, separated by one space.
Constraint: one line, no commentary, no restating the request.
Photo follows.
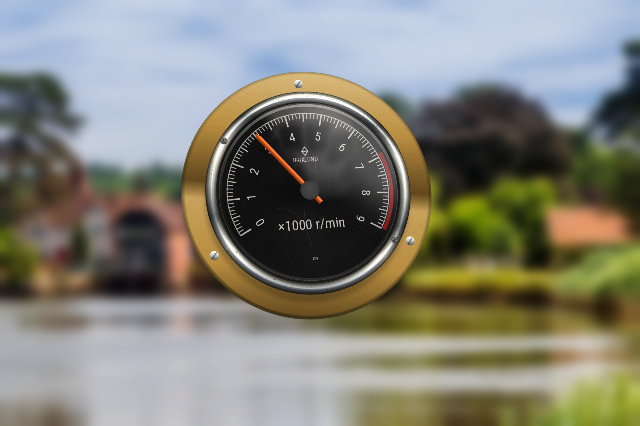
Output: 3000 rpm
